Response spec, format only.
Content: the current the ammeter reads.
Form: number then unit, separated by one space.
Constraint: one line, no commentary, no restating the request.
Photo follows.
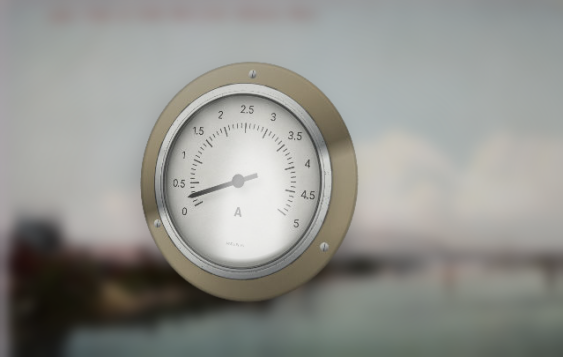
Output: 0.2 A
